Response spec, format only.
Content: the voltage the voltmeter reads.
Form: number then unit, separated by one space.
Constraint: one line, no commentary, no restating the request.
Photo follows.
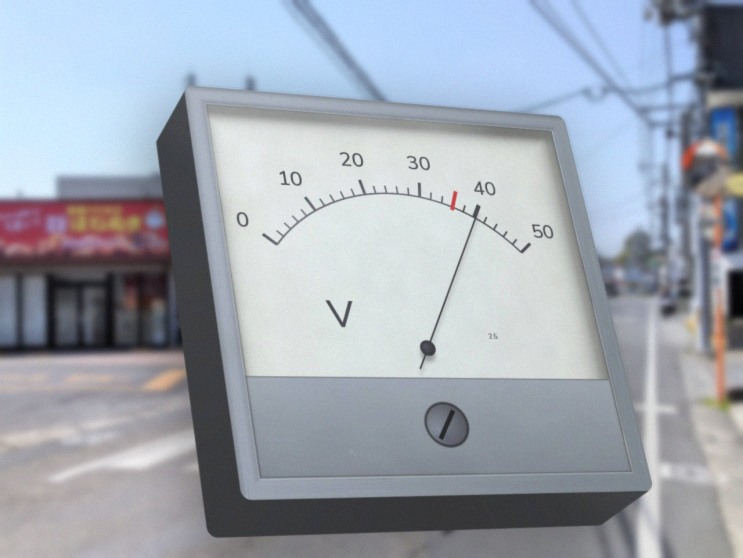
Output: 40 V
